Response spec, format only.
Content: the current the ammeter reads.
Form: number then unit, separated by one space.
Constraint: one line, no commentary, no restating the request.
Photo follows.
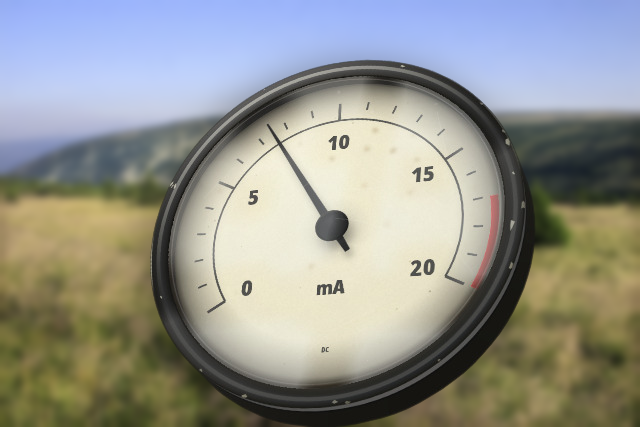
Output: 7.5 mA
